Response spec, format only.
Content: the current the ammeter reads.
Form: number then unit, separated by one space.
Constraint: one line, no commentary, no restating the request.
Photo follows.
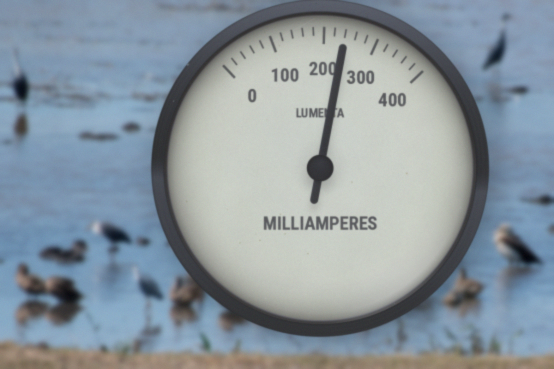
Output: 240 mA
